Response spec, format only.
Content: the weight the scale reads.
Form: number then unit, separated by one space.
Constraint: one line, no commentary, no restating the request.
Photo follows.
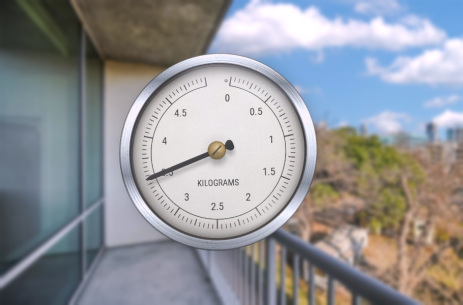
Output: 3.5 kg
